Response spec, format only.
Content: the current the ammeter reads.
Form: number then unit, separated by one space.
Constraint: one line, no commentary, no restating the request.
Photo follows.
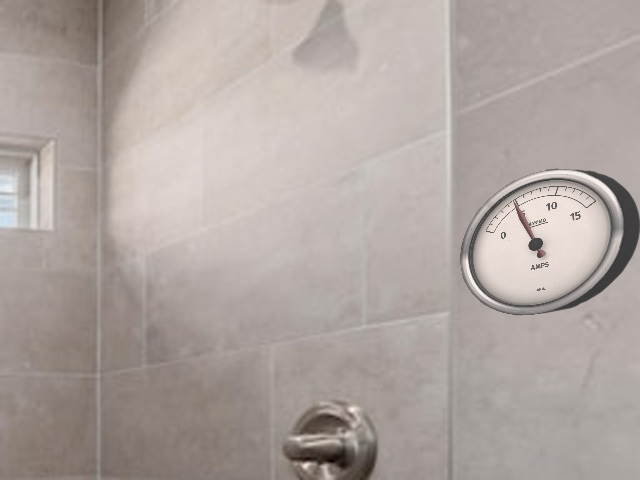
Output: 5 A
